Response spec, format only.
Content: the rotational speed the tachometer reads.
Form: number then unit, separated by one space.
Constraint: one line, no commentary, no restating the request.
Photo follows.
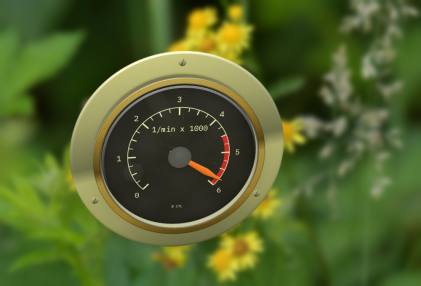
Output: 5750 rpm
